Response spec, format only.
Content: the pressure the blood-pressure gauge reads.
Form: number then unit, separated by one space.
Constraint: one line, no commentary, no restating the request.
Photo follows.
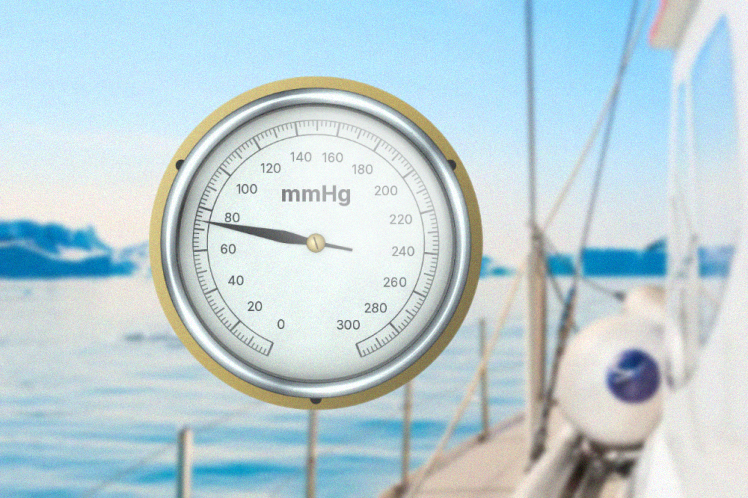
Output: 74 mmHg
